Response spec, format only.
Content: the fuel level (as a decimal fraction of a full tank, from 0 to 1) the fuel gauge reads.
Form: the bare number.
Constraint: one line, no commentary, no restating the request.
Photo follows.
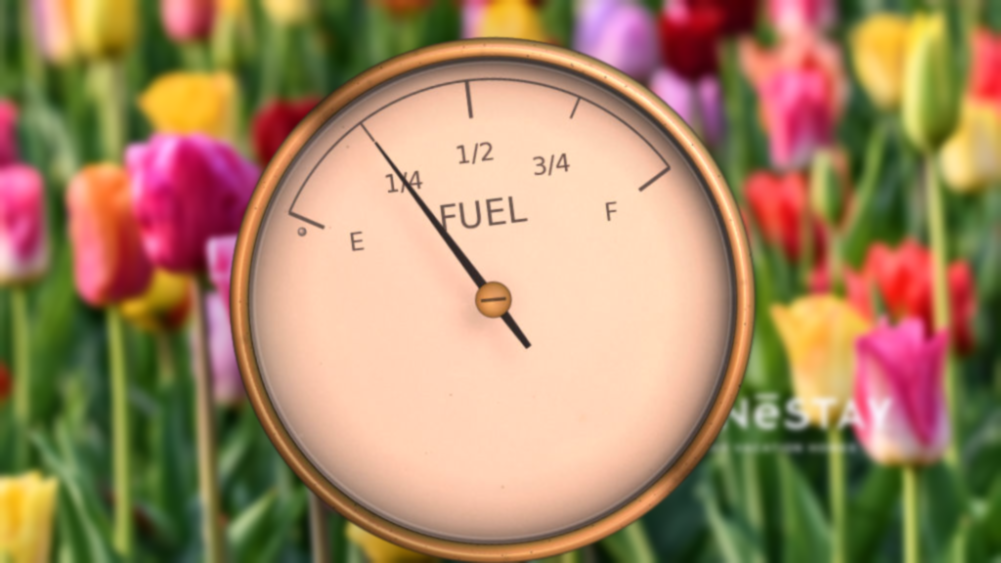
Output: 0.25
